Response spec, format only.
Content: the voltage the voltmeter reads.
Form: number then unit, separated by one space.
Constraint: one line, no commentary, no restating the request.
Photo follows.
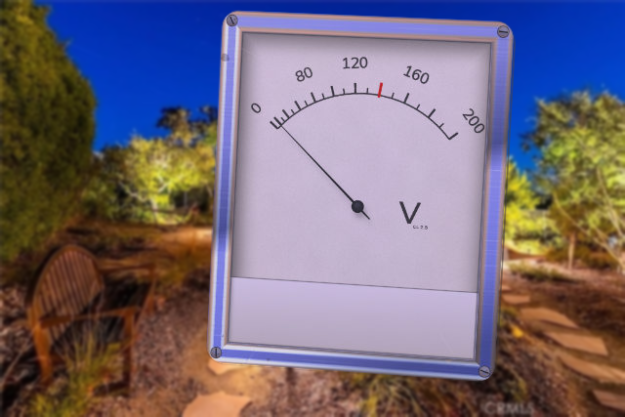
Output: 20 V
